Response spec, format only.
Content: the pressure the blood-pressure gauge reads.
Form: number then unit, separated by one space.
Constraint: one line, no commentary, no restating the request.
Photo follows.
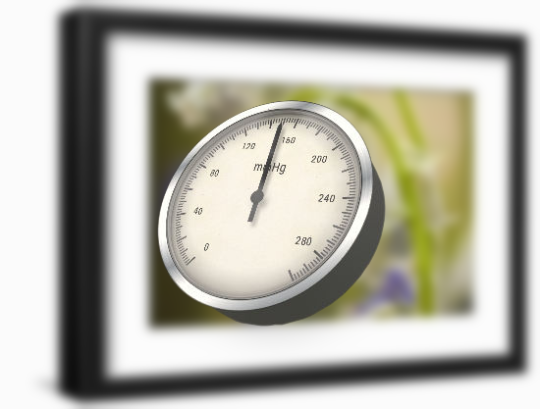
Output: 150 mmHg
